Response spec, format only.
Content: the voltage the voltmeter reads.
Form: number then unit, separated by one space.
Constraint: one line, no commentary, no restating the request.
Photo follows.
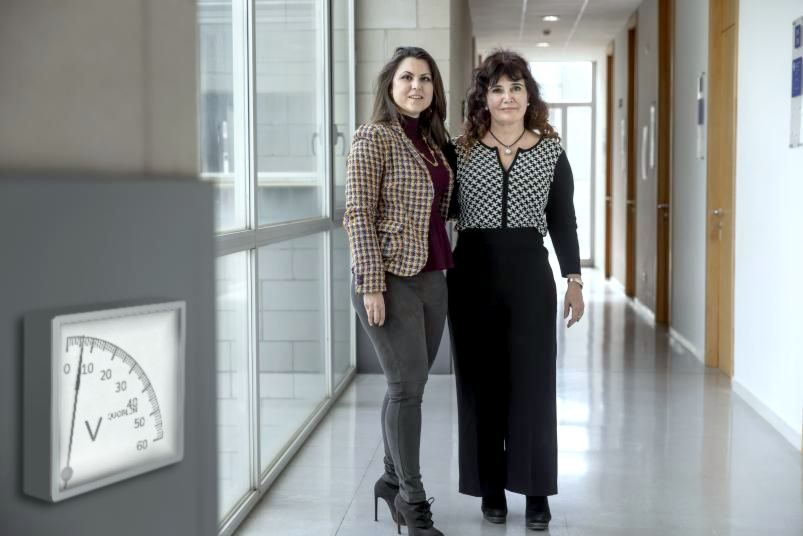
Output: 5 V
